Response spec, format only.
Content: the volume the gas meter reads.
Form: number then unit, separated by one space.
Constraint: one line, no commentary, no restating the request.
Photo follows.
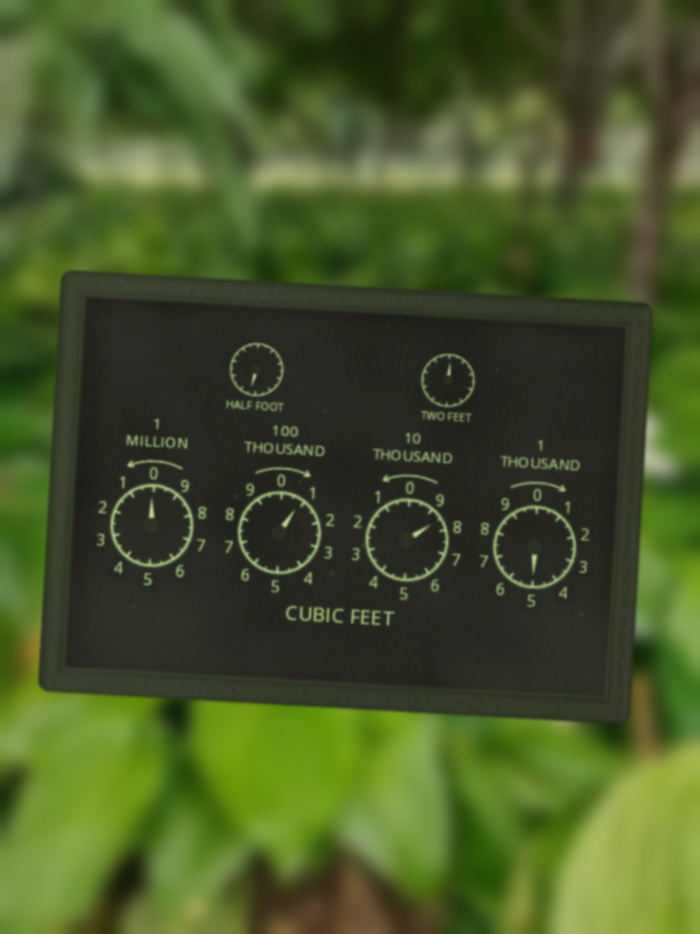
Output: 8500 ft³
